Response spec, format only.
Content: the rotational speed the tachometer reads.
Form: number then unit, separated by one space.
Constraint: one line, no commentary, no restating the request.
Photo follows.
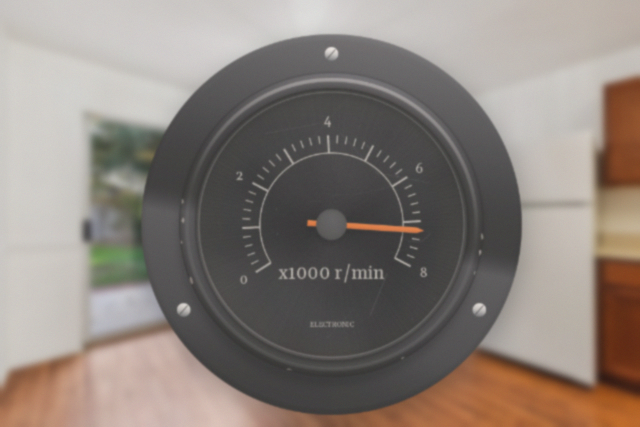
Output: 7200 rpm
